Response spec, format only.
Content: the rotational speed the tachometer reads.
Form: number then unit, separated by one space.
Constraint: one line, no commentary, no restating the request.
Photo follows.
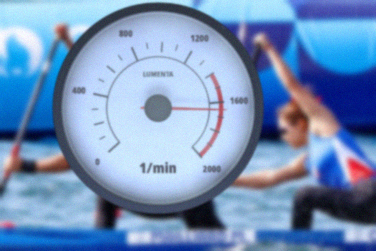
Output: 1650 rpm
